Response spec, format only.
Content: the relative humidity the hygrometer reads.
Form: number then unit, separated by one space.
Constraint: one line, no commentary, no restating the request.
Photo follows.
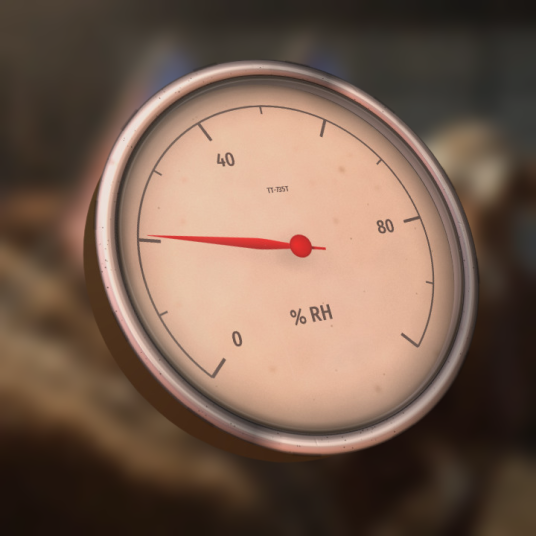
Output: 20 %
